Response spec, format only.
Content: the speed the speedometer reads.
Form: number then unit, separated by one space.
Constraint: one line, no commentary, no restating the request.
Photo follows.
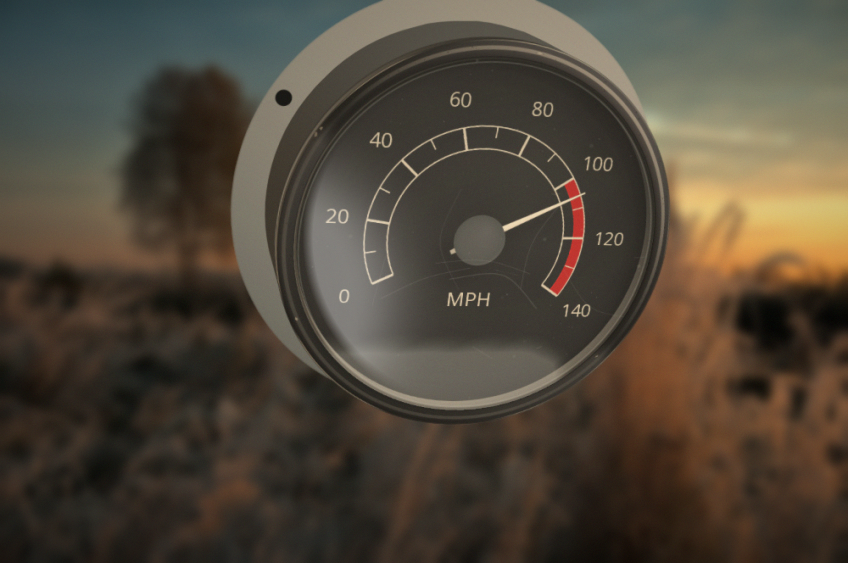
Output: 105 mph
